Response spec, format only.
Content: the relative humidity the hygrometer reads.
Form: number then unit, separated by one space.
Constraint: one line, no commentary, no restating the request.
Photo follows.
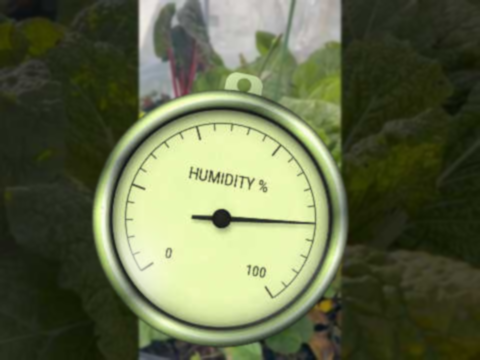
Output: 80 %
